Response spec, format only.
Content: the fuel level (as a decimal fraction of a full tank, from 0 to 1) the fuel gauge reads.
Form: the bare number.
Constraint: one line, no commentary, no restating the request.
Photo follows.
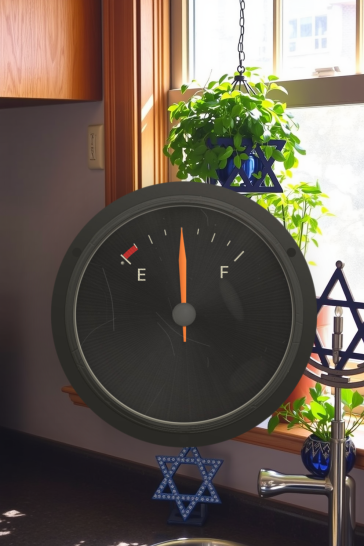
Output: 0.5
